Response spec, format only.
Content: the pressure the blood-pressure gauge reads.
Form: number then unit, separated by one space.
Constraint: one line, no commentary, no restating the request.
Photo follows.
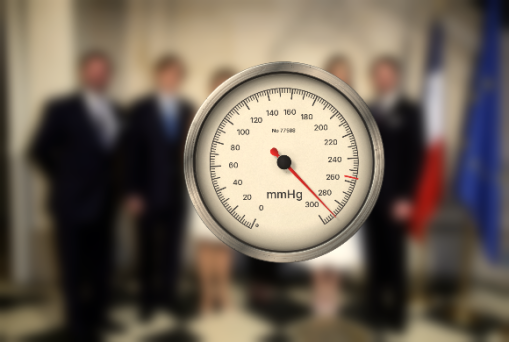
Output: 290 mmHg
